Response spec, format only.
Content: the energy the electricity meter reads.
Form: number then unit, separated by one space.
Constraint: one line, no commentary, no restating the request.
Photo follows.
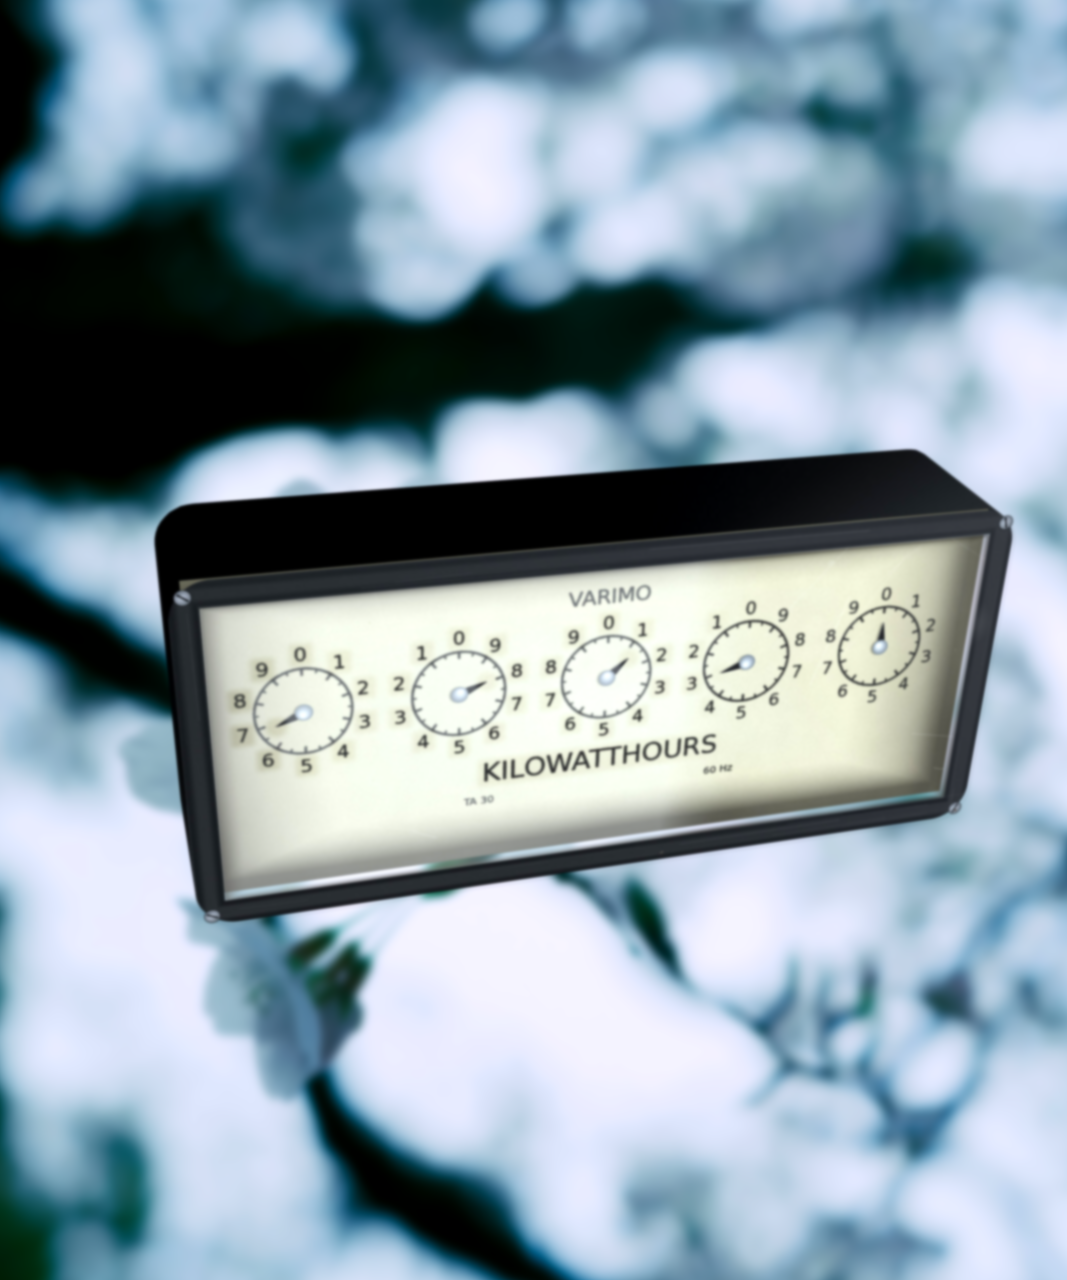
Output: 68130 kWh
